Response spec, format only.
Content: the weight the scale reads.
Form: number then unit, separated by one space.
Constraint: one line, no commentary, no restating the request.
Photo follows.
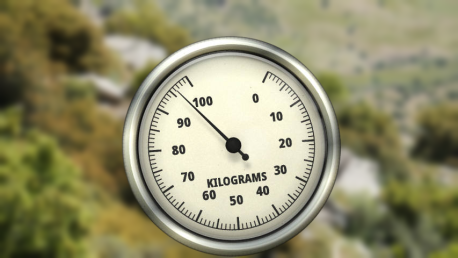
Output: 96 kg
